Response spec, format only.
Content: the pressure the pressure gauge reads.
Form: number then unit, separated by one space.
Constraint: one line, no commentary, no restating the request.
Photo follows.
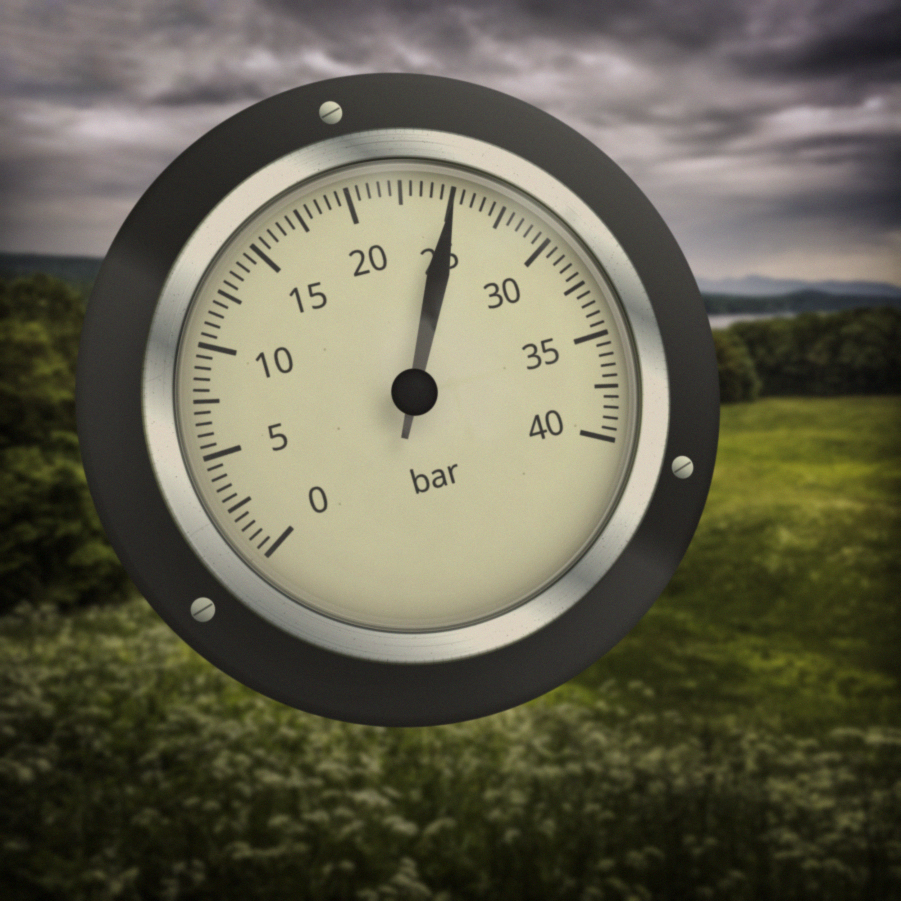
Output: 25 bar
